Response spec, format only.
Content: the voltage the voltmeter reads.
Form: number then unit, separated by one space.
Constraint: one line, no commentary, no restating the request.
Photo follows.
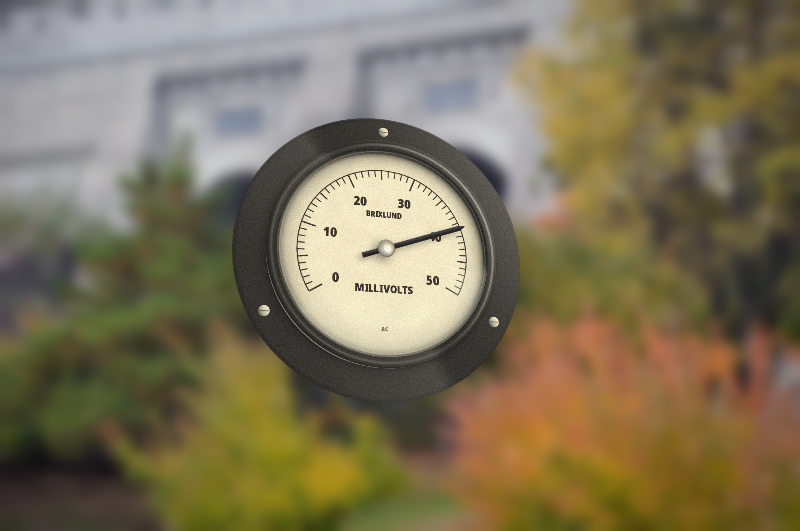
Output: 40 mV
